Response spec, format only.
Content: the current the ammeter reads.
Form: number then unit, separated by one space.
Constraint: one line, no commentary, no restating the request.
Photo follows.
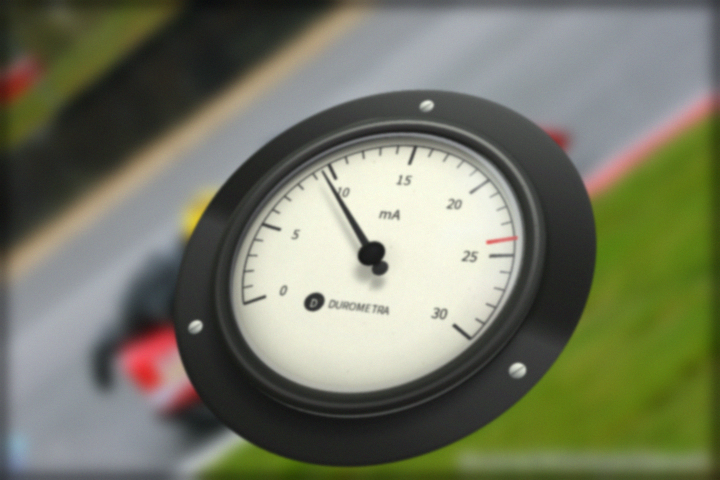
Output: 9.5 mA
